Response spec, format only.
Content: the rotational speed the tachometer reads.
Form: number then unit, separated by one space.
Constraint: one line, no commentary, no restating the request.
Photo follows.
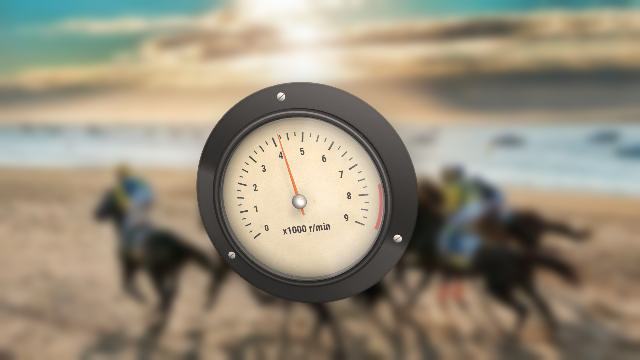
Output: 4250 rpm
